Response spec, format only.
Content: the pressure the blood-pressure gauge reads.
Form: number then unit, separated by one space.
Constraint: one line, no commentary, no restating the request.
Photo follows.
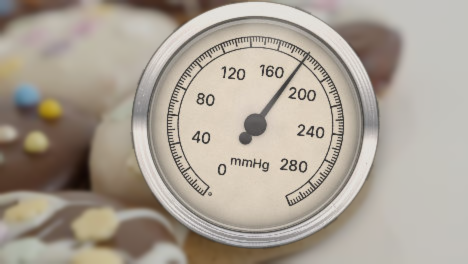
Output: 180 mmHg
